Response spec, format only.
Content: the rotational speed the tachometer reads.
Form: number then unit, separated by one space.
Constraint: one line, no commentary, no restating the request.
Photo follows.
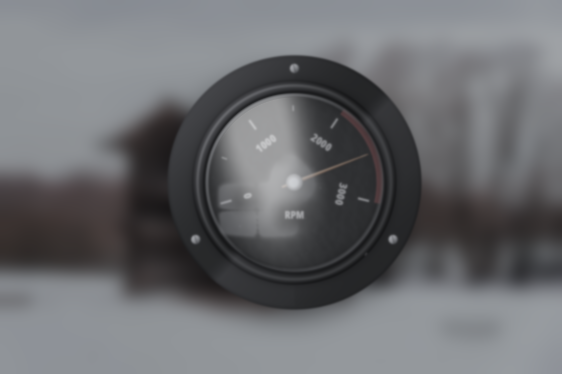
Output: 2500 rpm
